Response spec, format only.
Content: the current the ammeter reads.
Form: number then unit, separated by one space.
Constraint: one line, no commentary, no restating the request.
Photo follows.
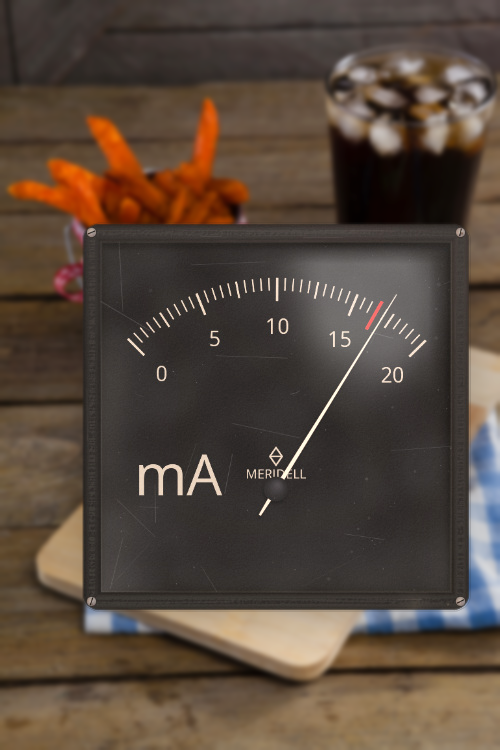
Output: 17 mA
